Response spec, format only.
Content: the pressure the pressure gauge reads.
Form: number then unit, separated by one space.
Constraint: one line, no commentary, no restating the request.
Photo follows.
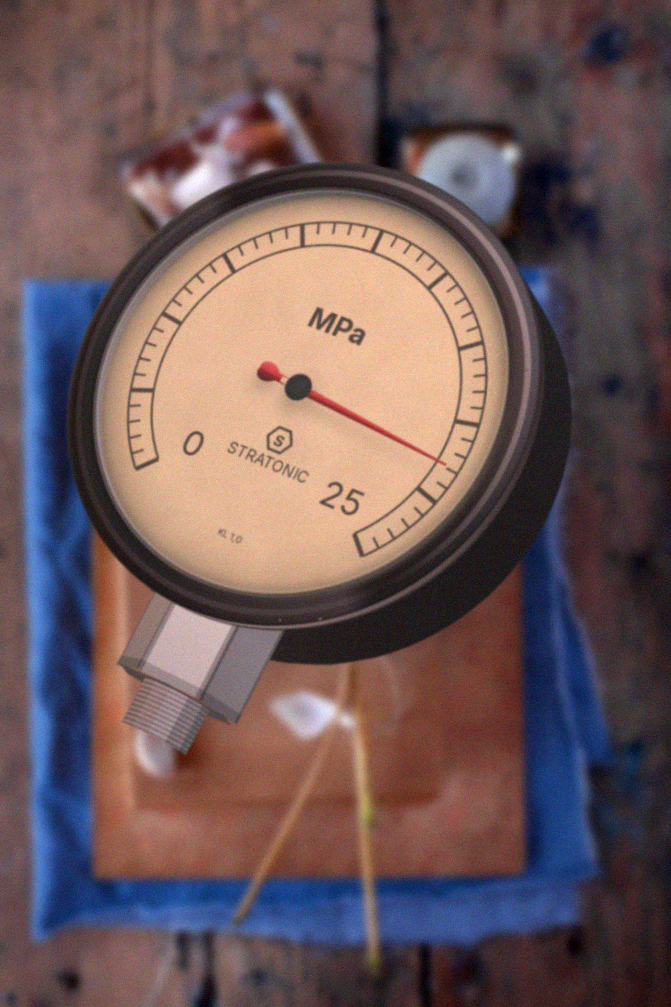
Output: 21.5 MPa
